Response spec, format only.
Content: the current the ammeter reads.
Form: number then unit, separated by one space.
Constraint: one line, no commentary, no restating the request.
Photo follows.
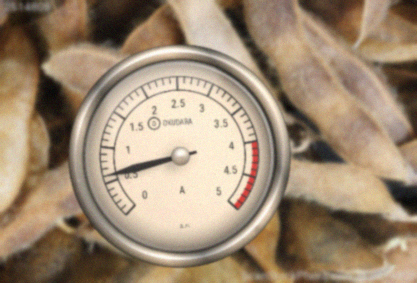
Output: 0.6 A
